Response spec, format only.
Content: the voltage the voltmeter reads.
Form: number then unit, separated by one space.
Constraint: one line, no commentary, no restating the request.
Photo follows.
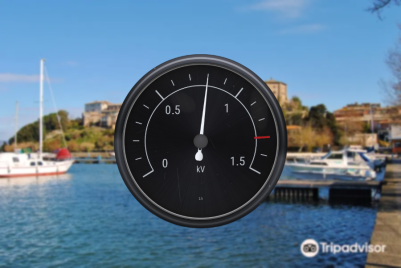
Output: 0.8 kV
